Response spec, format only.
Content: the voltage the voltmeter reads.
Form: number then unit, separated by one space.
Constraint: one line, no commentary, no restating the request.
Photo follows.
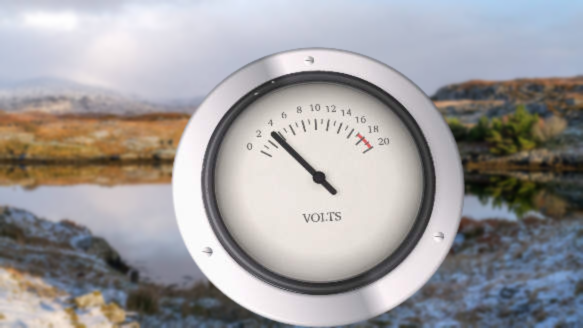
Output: 3 V
